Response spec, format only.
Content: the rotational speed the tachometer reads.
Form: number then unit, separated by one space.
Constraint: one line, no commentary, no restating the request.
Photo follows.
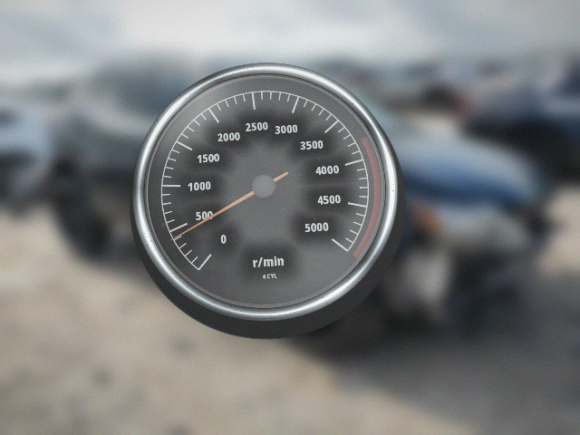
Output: 400 rpm
